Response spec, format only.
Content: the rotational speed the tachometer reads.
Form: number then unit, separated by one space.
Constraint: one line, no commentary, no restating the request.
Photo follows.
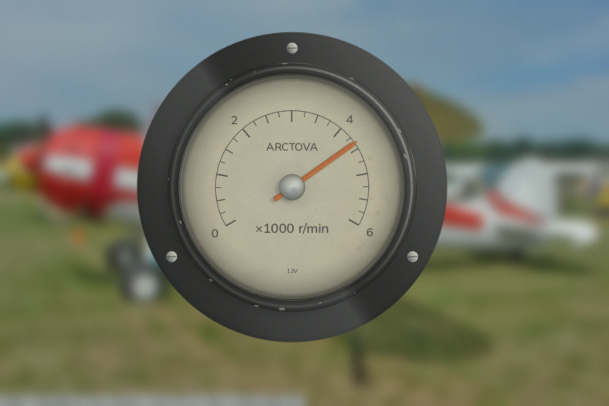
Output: 4375 rpm
